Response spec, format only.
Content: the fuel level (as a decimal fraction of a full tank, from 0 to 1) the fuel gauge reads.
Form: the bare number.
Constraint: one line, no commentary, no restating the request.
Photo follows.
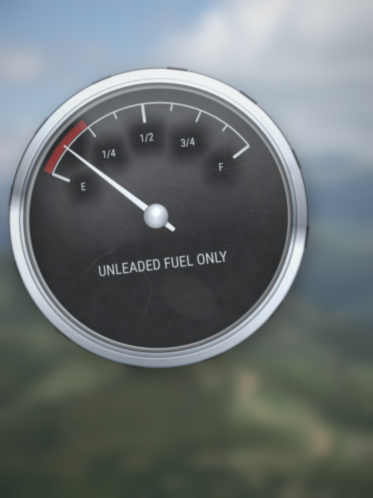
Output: 0.125
